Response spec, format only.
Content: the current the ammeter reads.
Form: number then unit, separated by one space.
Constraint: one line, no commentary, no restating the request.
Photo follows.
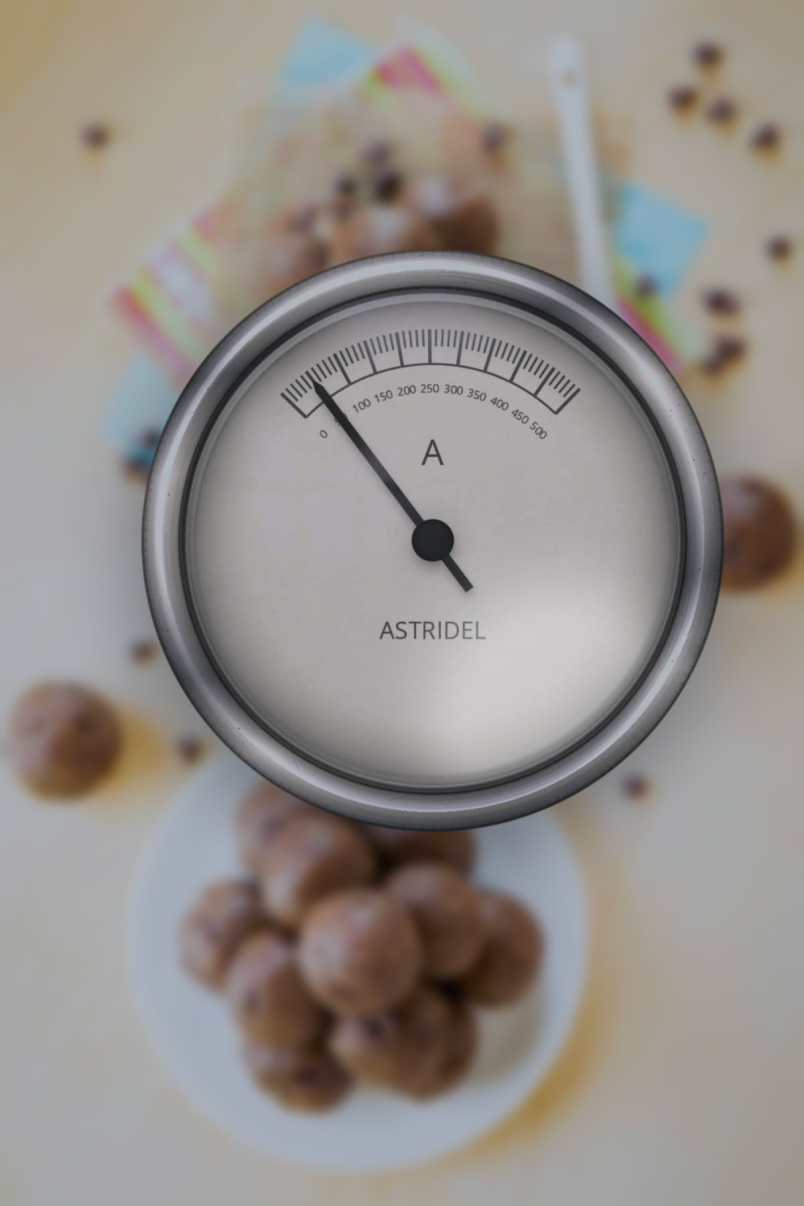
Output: 50 A
